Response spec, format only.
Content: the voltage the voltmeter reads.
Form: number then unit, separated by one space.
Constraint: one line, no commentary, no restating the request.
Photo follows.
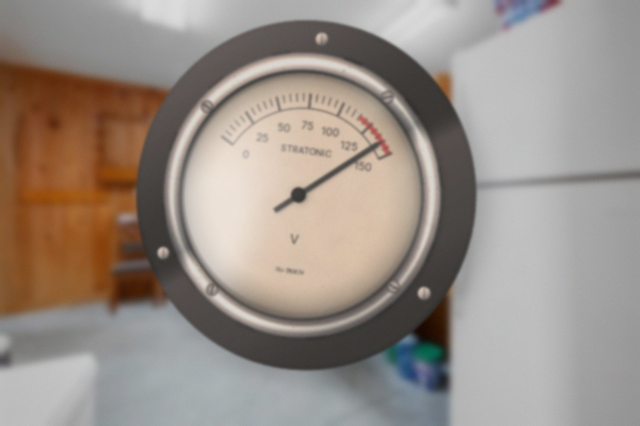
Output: 140 V
